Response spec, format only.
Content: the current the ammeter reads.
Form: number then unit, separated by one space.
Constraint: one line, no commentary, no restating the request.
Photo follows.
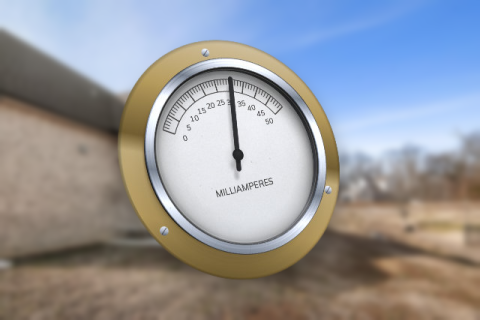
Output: 30 mA
